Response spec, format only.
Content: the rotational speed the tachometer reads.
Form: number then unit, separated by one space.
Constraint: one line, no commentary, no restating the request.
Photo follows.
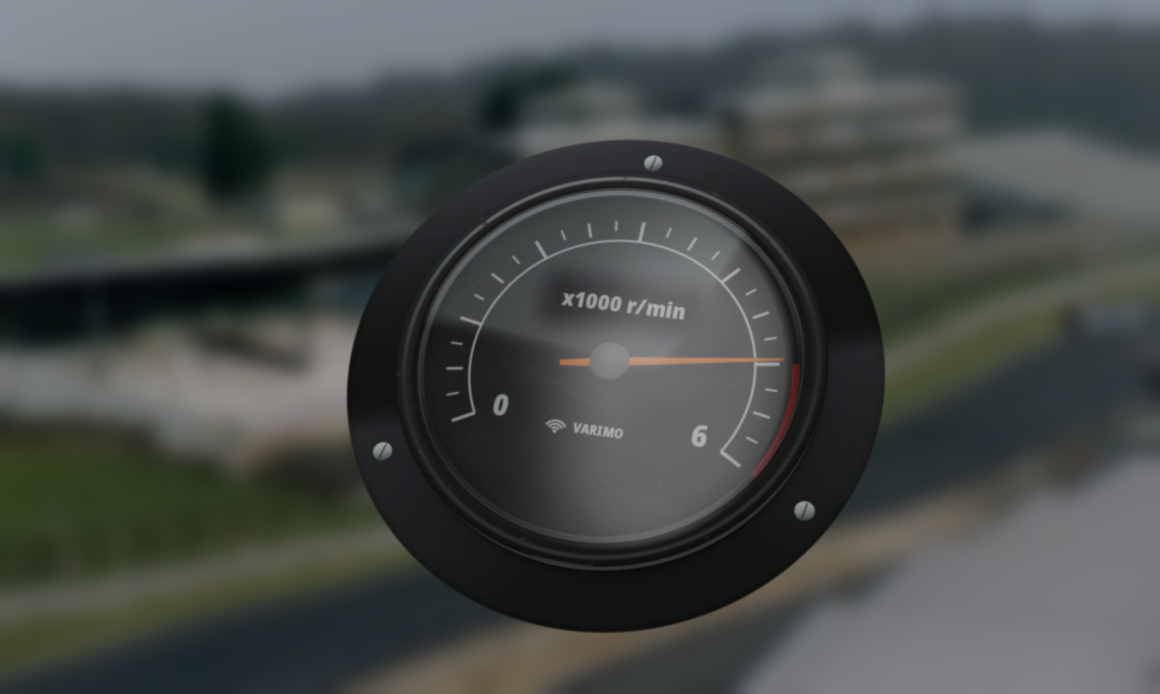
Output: 5000 rpm
